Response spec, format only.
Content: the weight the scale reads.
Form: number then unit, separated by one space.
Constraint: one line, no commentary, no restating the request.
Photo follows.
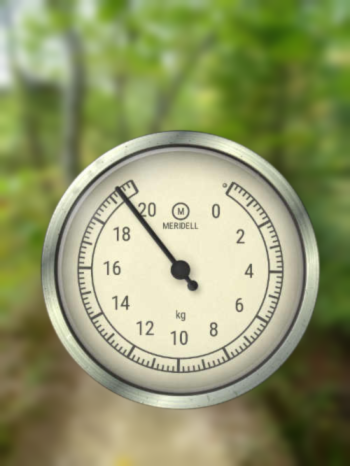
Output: 19.4 kg
